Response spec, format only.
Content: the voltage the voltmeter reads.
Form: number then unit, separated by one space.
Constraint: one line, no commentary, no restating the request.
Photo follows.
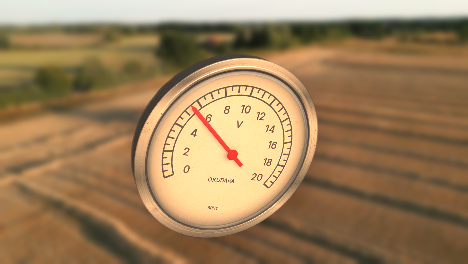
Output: 5.5 V
